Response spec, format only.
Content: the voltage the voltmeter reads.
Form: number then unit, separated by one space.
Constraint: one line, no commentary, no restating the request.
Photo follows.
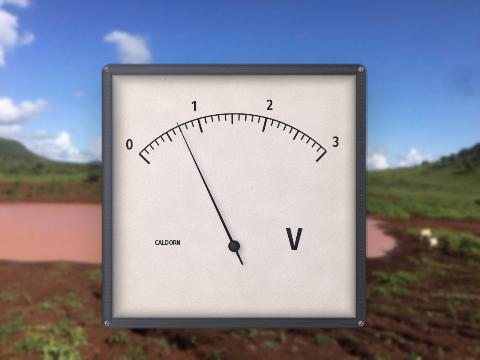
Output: 0.7 V
